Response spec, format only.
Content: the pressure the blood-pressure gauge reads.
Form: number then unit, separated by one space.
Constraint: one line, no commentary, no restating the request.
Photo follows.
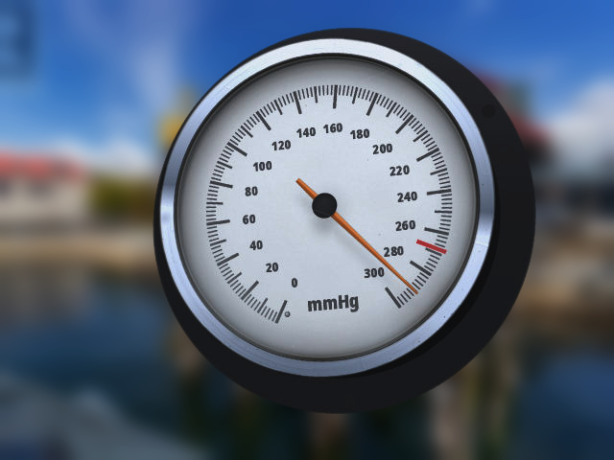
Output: 290 mmHg
